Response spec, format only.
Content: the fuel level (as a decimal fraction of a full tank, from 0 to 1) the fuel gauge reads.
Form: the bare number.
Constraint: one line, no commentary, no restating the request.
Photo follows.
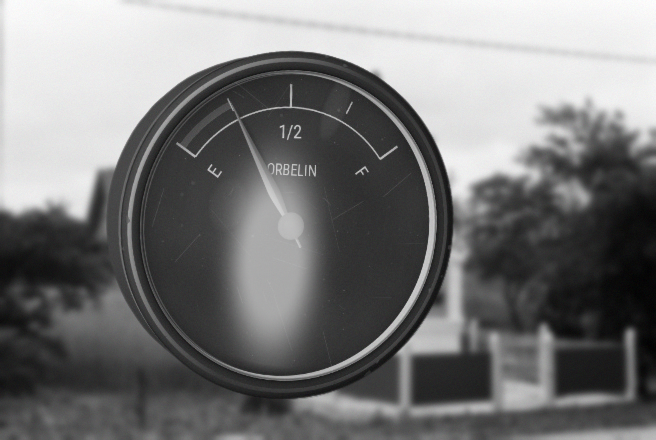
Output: 0.25
